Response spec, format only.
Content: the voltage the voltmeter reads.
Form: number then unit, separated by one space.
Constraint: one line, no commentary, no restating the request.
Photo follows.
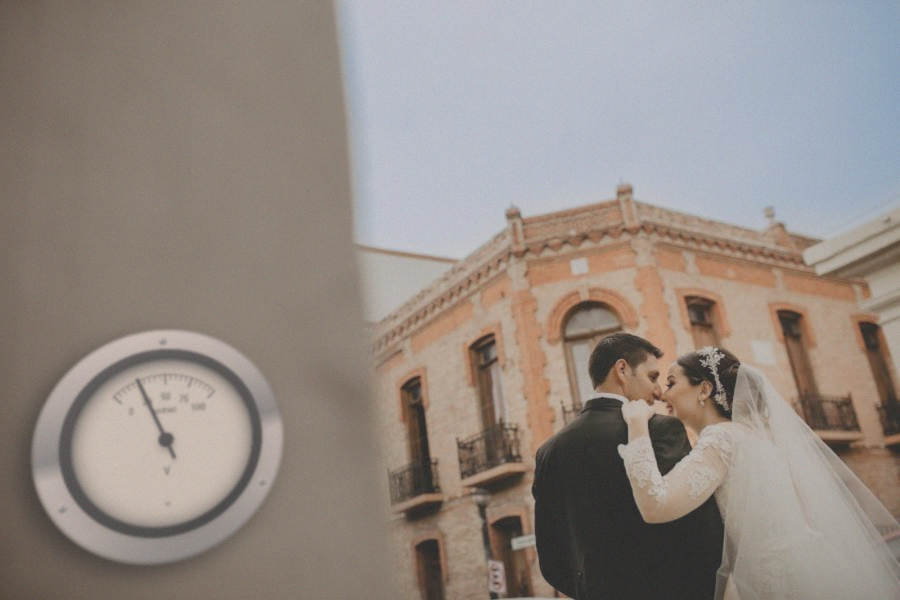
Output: 25 V
